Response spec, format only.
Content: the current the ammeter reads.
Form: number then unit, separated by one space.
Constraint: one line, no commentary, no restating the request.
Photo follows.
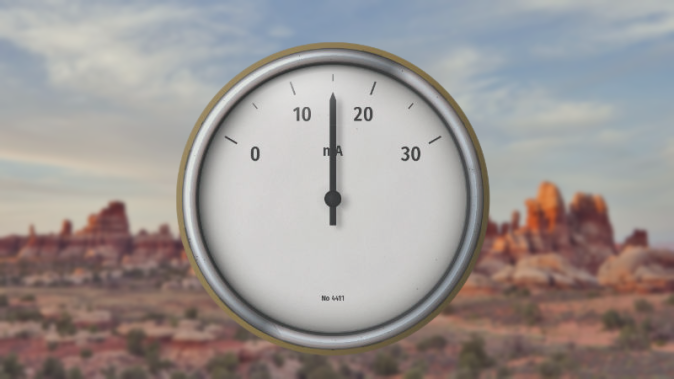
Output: 15 mA
